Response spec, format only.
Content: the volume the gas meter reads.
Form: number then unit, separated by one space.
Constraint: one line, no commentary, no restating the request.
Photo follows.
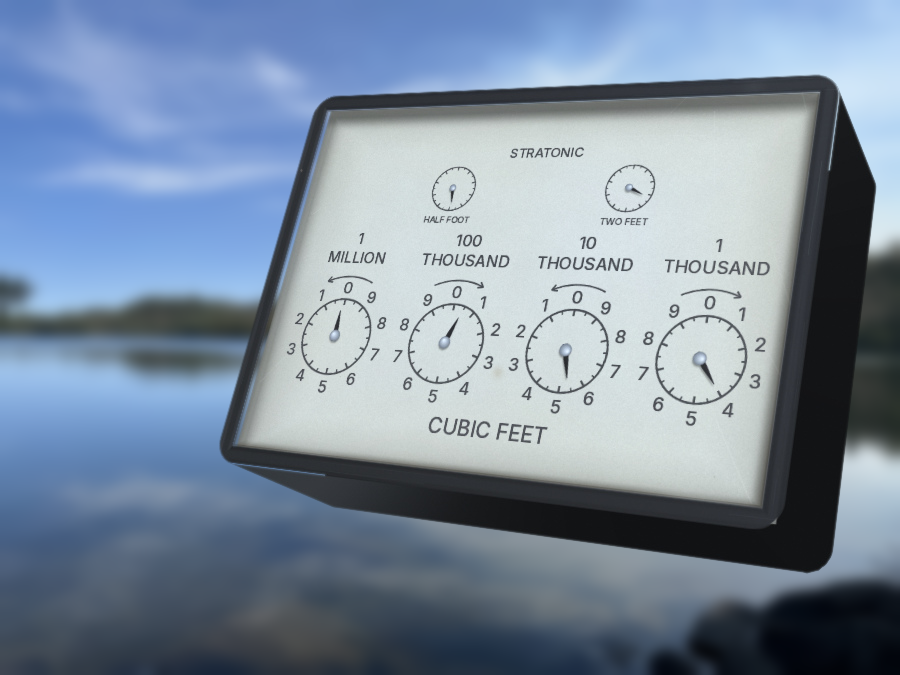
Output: 5400 ft³
